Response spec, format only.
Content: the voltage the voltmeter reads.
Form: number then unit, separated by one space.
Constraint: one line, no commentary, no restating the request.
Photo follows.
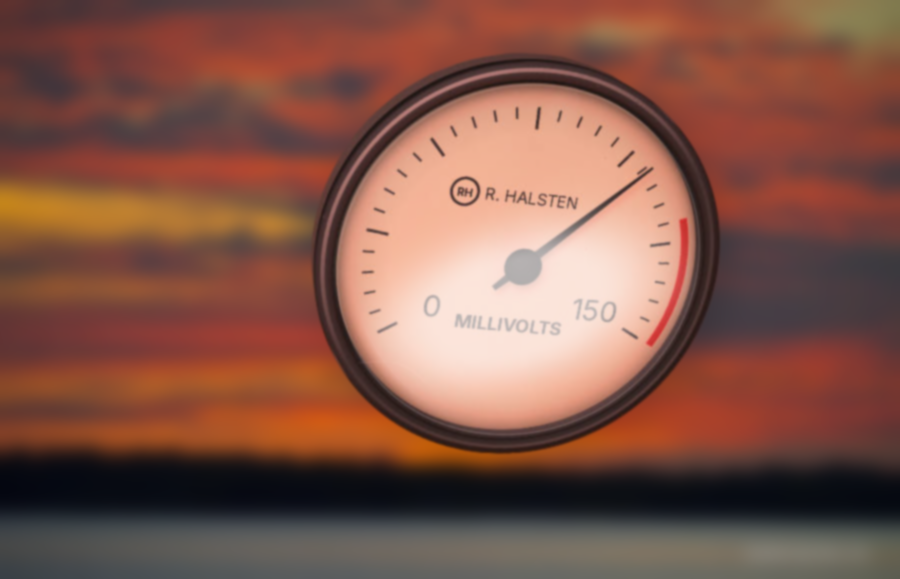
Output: 105 mV
